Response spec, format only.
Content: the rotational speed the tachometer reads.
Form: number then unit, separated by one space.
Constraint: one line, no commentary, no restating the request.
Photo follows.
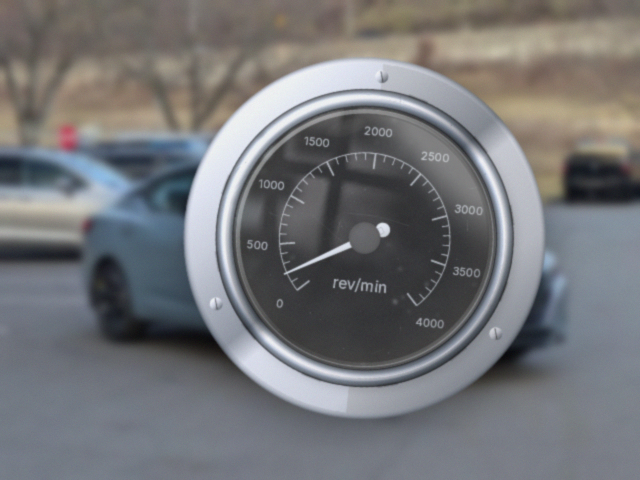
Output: 200 rpm
